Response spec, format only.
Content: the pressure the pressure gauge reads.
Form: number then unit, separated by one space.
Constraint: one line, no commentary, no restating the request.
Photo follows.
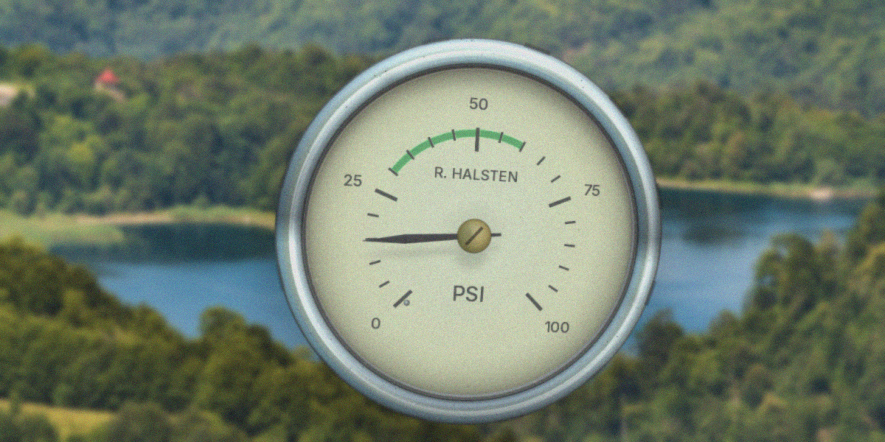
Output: 15 psi
